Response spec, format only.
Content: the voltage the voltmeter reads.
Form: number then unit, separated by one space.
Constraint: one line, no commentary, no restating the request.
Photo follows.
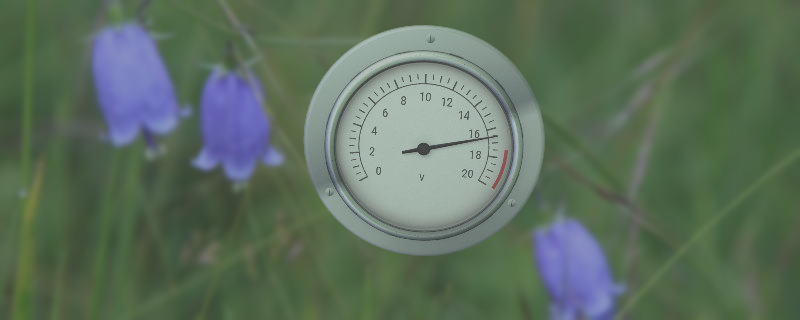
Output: 16.5 V
